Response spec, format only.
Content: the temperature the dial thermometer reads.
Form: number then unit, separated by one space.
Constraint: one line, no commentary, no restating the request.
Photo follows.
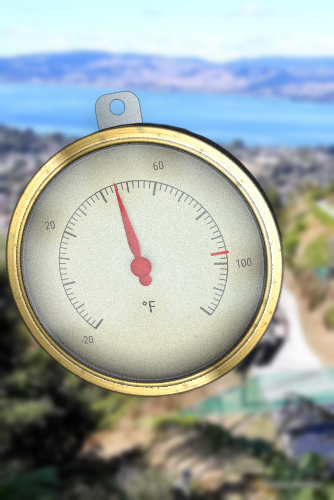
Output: 46 °F
